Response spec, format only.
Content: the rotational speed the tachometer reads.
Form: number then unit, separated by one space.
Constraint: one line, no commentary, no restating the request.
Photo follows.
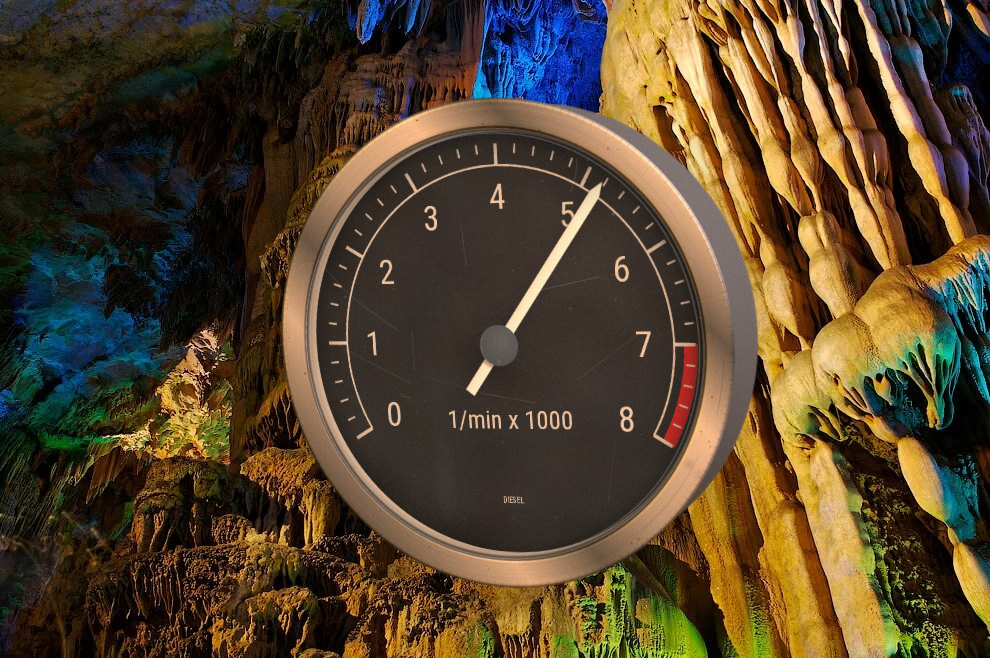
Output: 5200 rpm
